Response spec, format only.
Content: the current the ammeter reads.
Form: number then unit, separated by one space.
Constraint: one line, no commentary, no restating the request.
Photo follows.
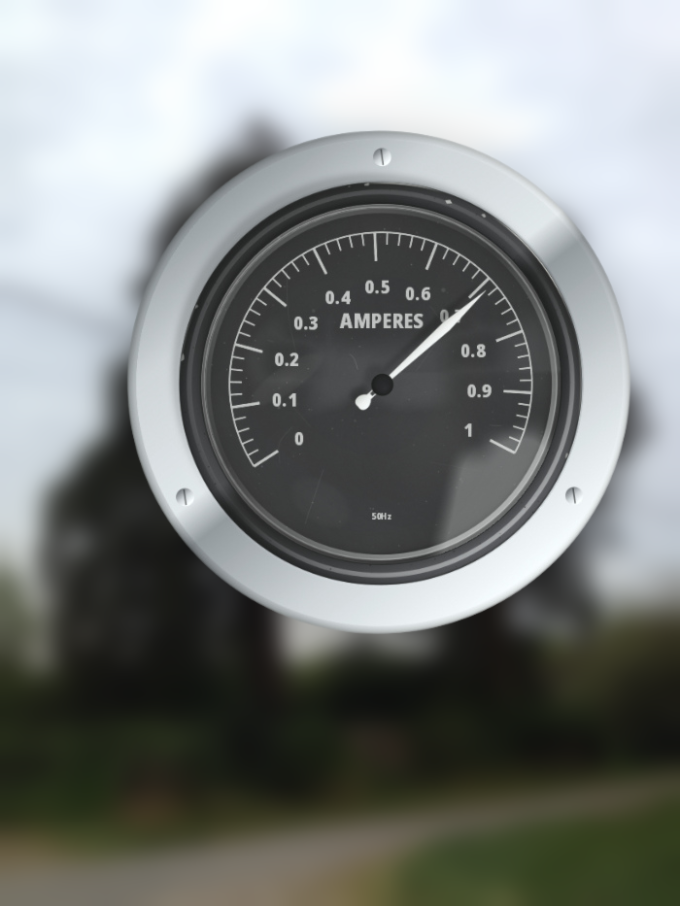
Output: 0.71 A
